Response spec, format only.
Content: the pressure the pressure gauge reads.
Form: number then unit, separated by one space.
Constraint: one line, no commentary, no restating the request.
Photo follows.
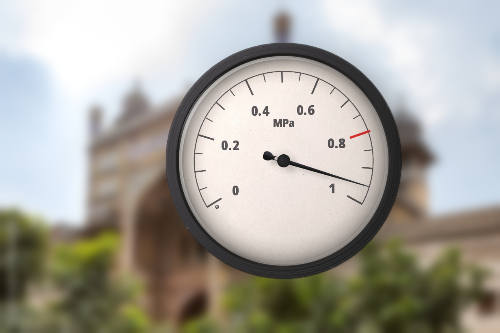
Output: 0.95 MPa
